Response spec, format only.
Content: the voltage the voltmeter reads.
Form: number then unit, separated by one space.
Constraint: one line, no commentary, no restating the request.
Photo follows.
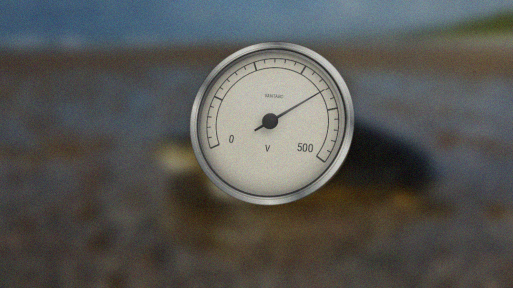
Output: 360 V
